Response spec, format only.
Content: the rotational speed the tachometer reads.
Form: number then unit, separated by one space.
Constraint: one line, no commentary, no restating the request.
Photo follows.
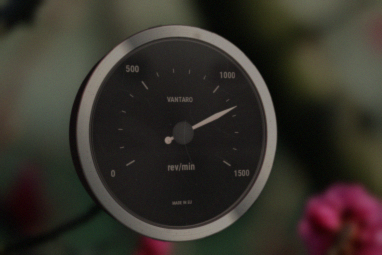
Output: 1150 rpm
